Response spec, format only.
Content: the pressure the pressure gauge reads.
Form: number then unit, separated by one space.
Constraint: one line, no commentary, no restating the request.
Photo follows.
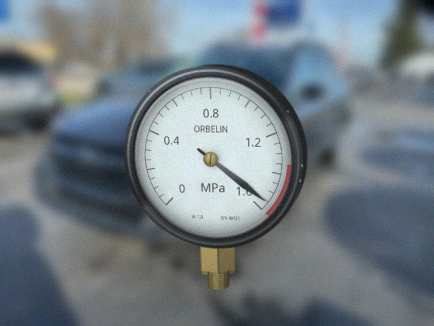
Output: 1.55 MPa
